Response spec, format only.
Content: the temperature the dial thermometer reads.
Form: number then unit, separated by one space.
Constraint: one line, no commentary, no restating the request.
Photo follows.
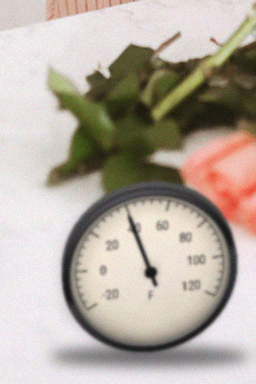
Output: 40 °F
